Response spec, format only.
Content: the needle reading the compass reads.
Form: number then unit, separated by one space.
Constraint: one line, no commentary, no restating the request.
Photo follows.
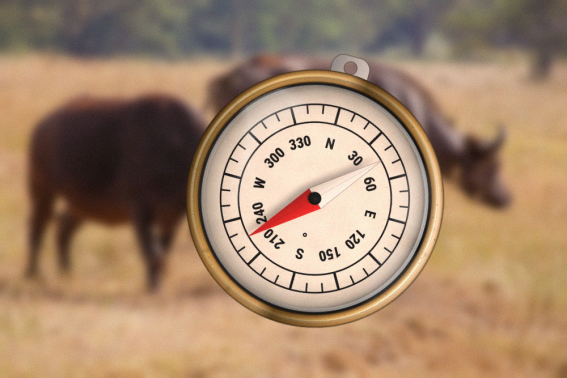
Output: 225 °
